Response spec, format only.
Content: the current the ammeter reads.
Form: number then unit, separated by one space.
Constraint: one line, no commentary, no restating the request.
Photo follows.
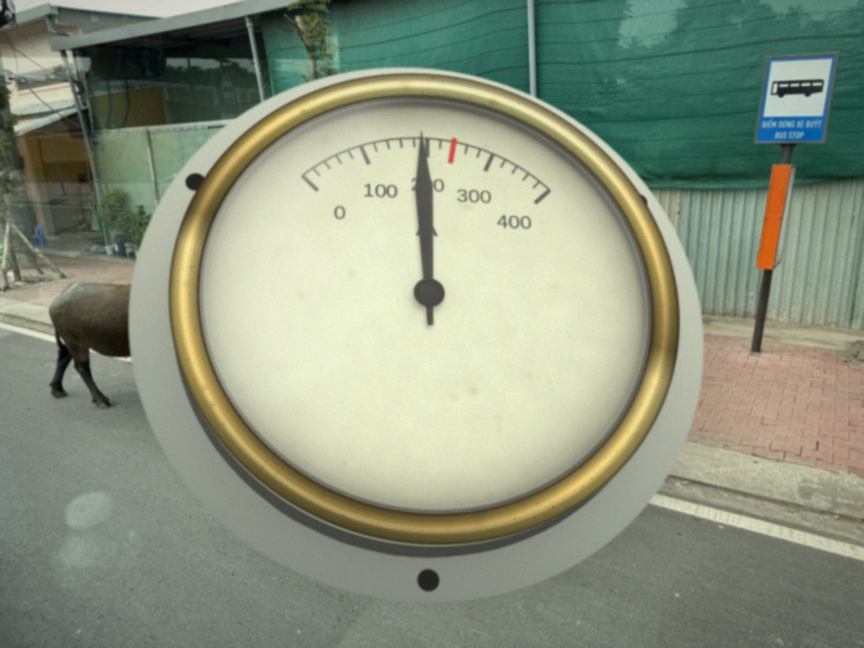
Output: 190 A
